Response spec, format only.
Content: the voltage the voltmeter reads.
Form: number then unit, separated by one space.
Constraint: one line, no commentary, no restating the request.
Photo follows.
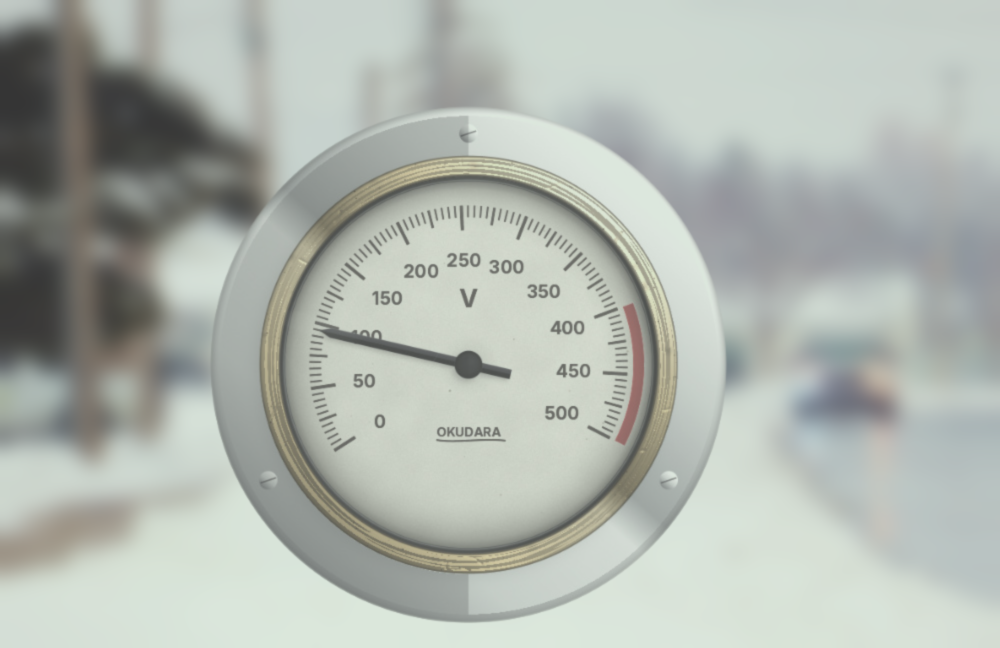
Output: 95 V
